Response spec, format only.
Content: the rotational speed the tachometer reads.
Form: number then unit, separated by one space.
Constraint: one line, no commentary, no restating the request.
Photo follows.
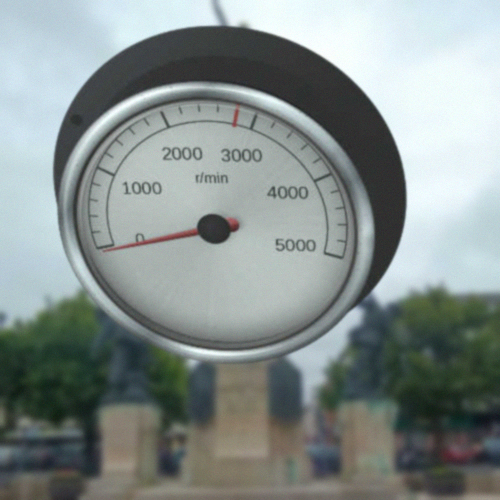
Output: 0 rpm
